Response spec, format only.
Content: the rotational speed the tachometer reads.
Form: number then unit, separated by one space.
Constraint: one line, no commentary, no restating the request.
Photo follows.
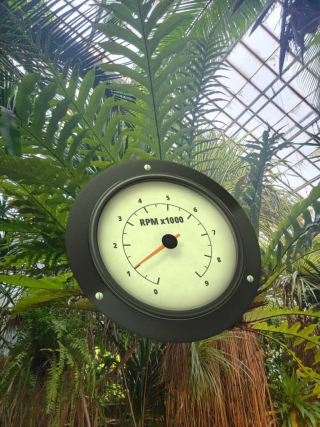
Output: 1000 rpm
